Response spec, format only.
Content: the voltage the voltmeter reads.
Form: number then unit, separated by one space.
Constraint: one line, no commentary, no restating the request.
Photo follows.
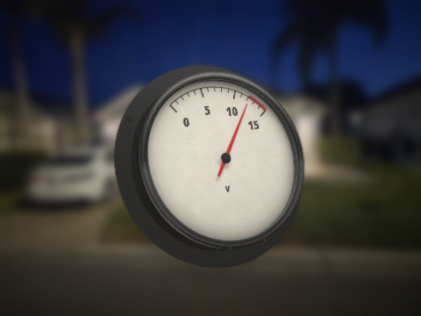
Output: 12 V
